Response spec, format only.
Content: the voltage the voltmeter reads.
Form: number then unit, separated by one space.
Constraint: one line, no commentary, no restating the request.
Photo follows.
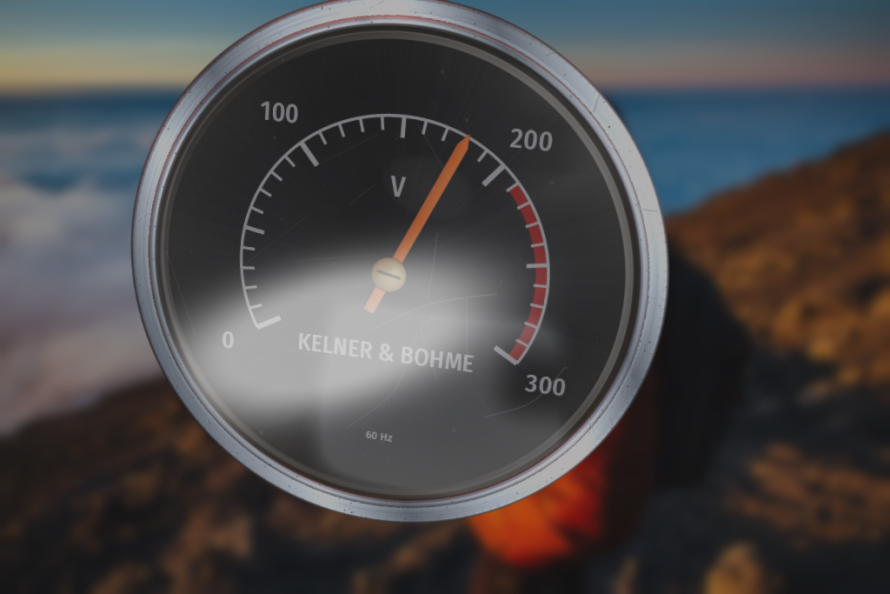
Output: 180 V
